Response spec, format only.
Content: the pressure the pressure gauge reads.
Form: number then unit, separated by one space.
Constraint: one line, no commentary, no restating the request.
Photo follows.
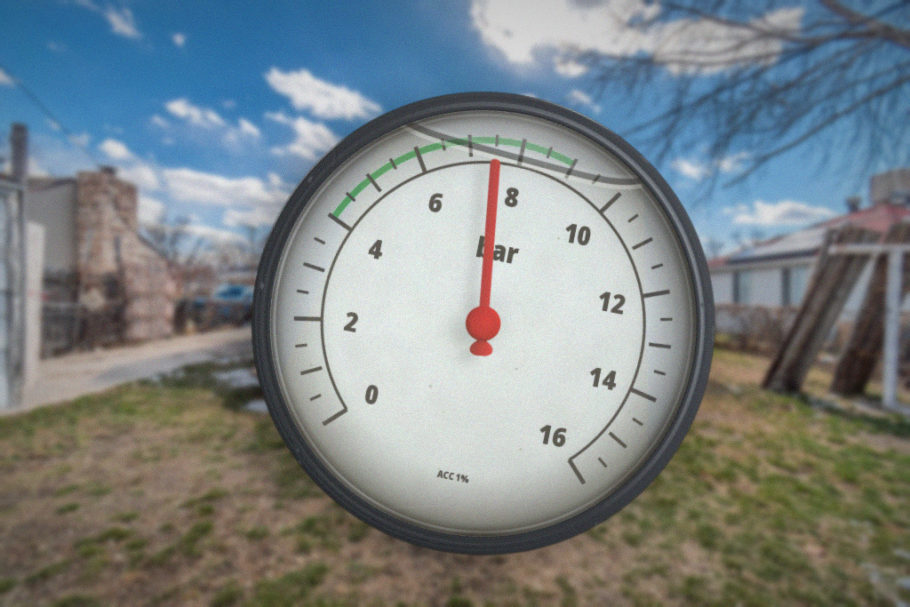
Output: 7.5 bar
